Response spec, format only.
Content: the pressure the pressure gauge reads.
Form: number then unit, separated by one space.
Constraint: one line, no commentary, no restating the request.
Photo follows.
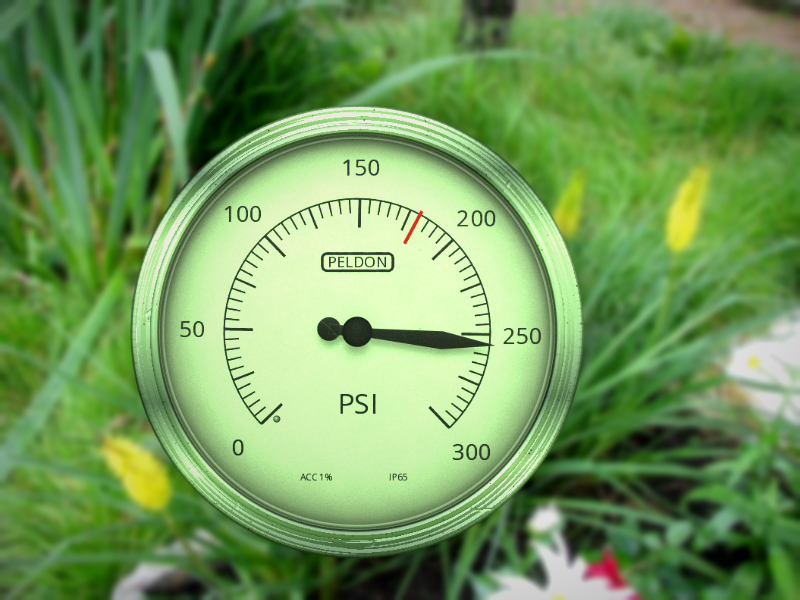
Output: 255 psi
